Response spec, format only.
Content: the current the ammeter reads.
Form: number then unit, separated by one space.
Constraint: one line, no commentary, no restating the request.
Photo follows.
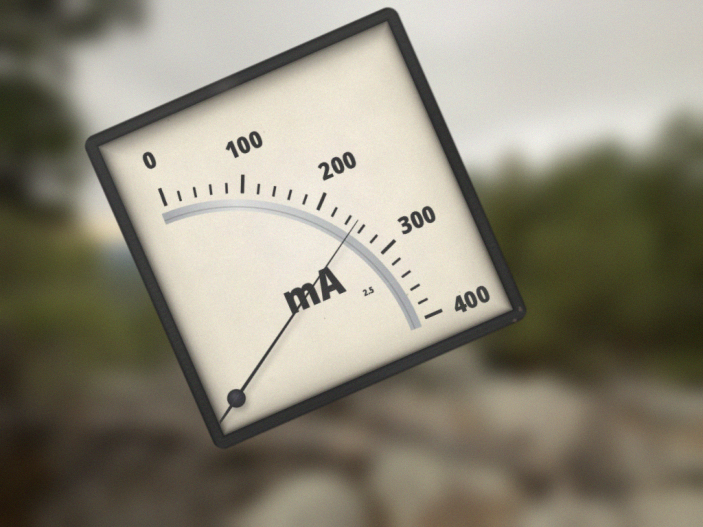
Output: 250 mA
